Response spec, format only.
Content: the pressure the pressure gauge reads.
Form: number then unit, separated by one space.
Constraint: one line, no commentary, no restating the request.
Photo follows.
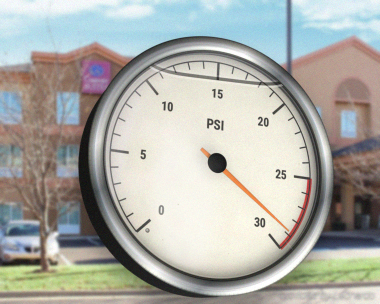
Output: 29 psi
